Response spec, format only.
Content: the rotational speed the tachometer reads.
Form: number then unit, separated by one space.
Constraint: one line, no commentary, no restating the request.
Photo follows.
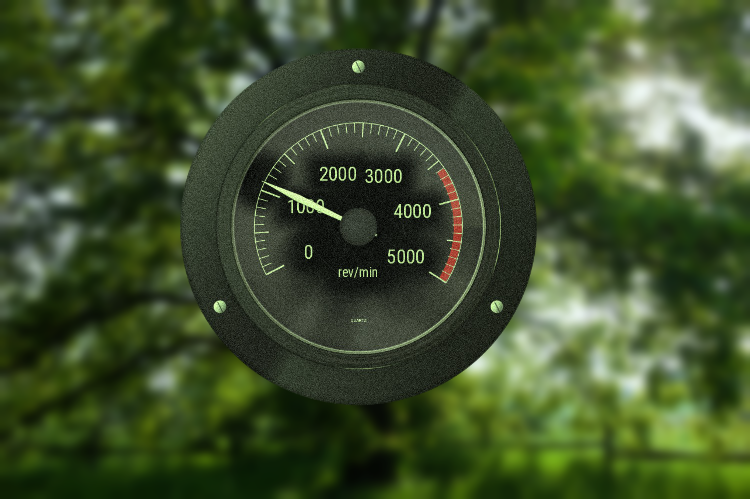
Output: 1100 rpm
